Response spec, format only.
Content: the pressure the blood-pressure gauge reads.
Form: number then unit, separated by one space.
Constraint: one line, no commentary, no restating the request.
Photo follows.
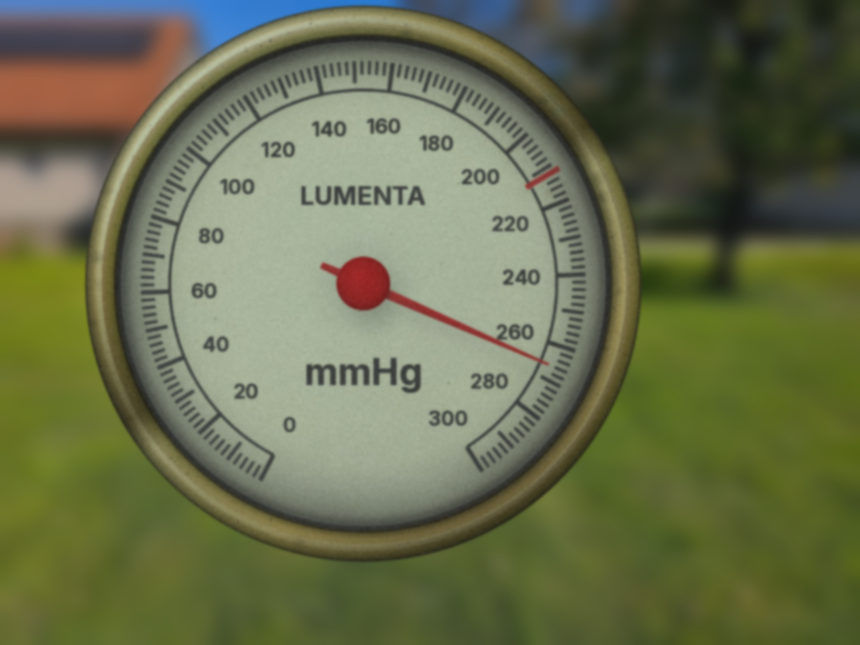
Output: 266 mmHg
